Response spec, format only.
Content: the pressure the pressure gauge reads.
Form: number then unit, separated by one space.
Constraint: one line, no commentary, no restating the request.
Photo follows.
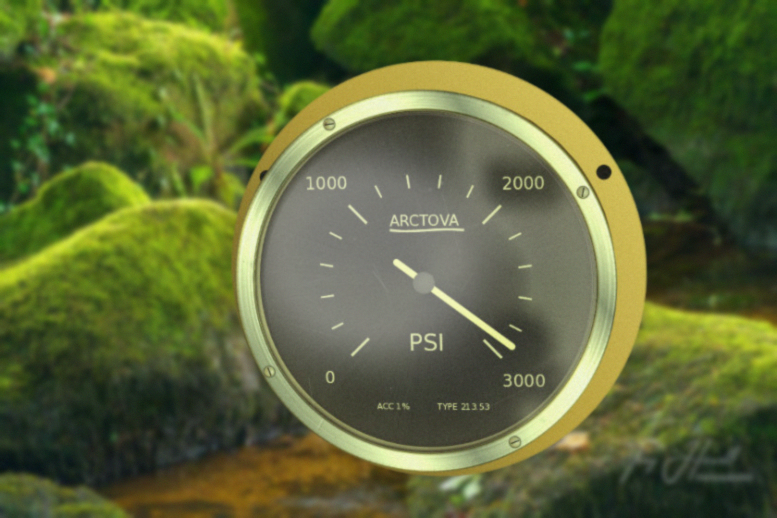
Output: 2900 psi
